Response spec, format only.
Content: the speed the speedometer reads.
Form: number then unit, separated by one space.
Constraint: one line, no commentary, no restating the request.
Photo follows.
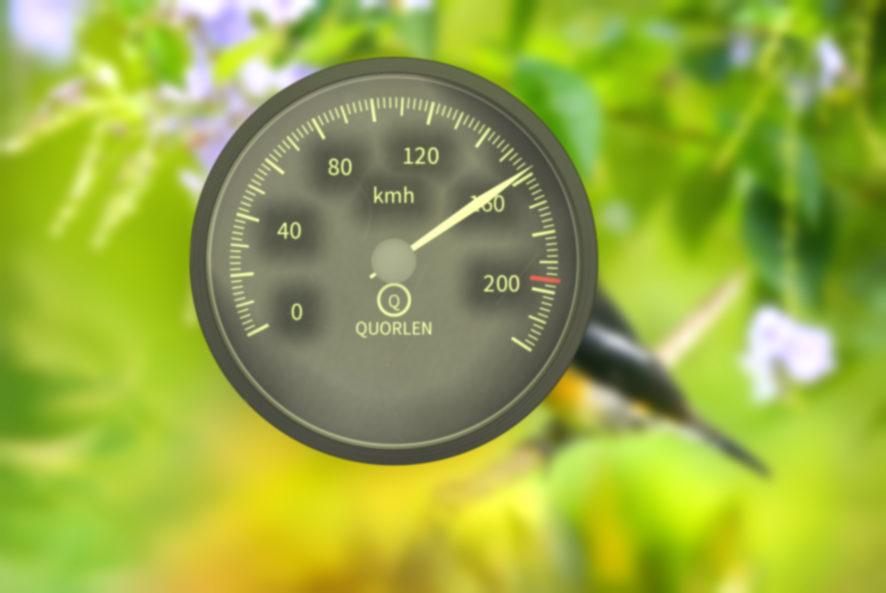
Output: 158 km/h
